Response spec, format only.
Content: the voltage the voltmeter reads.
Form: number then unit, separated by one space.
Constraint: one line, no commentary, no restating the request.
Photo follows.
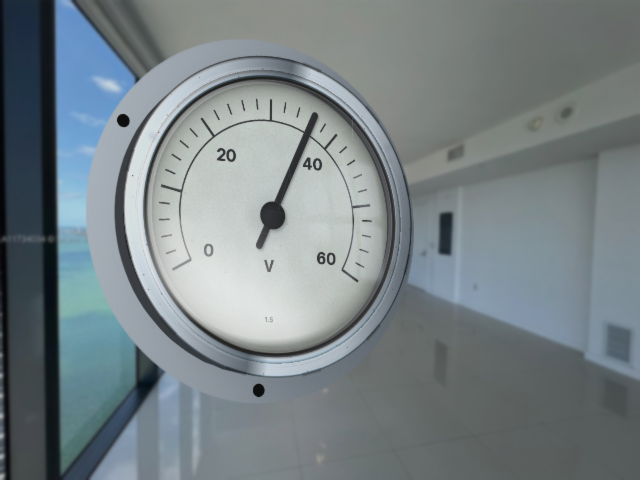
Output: 36 V
